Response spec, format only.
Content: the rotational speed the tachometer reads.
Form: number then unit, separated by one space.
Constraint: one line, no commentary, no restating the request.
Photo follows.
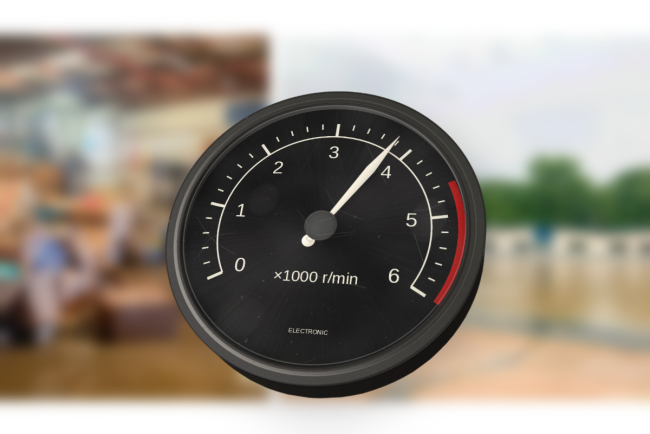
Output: 3800 rpm
